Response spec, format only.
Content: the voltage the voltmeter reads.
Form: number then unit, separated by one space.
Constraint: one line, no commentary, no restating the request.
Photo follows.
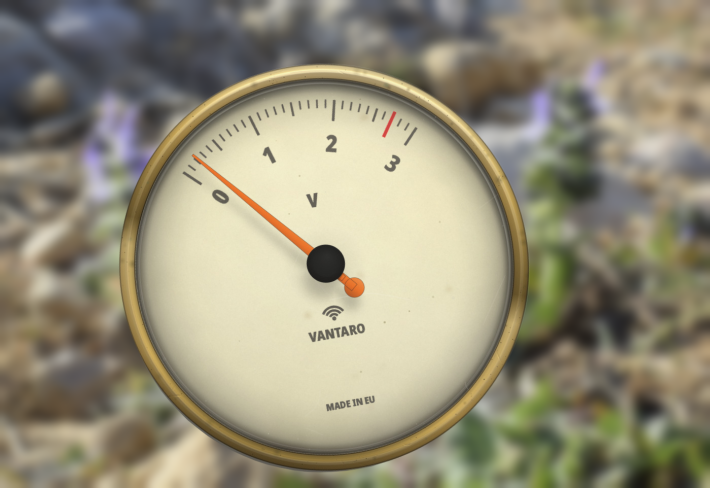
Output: 0.2 V
